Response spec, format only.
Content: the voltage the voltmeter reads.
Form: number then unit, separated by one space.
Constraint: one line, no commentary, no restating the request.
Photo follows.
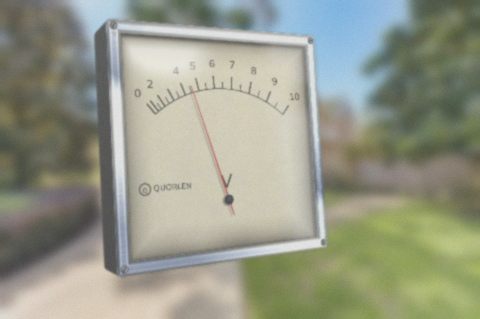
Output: 4.5 V
